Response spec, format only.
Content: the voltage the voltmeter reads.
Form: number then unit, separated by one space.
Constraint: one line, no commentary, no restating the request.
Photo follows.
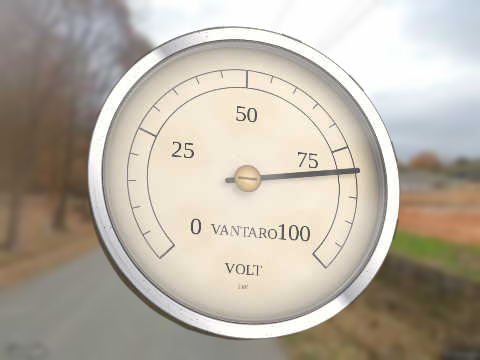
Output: 80 V
